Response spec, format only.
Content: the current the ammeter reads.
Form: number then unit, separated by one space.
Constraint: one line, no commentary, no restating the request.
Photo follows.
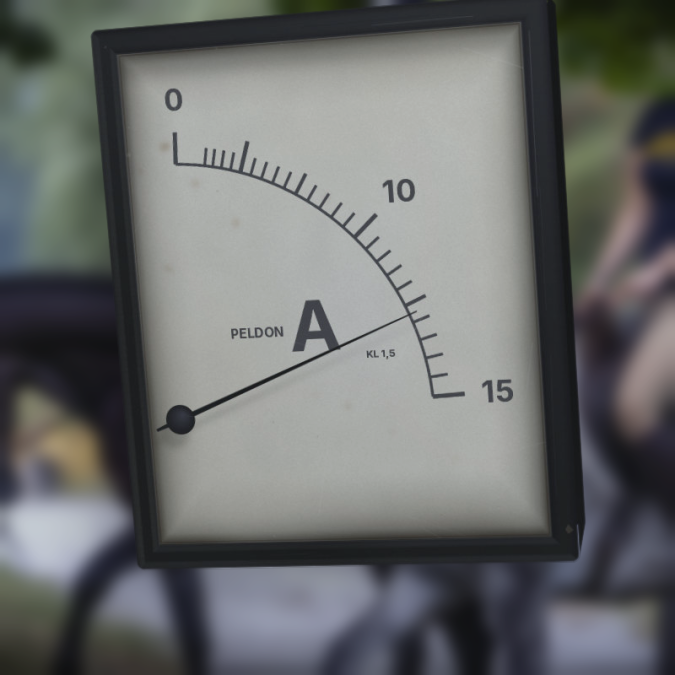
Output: 12.75 A
